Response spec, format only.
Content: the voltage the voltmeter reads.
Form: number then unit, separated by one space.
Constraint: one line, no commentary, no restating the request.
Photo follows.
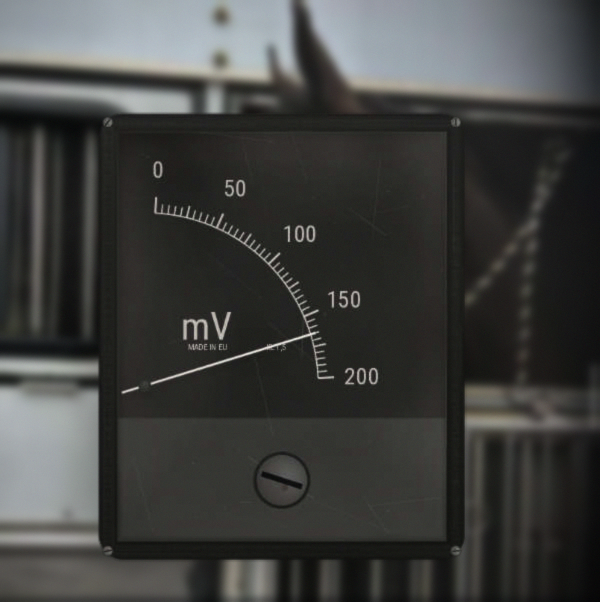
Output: 165 mV
